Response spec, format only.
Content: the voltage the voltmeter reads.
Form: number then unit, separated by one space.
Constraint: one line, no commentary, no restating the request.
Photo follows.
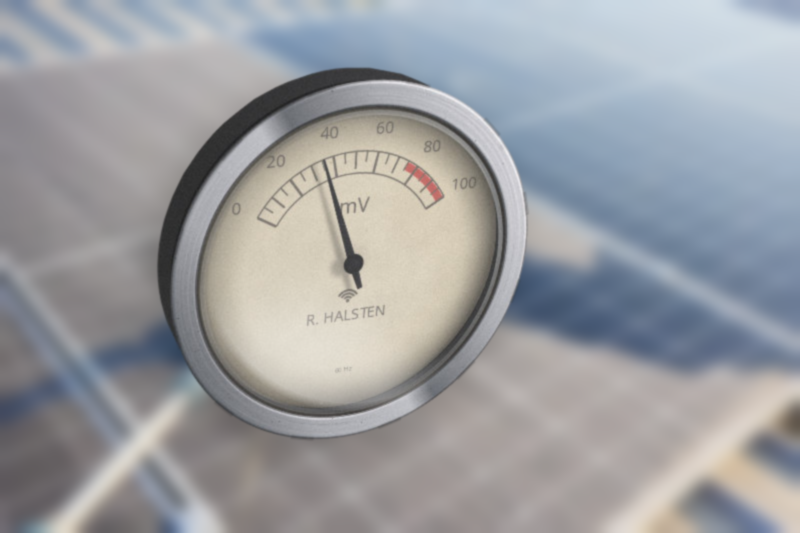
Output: 35 mV
